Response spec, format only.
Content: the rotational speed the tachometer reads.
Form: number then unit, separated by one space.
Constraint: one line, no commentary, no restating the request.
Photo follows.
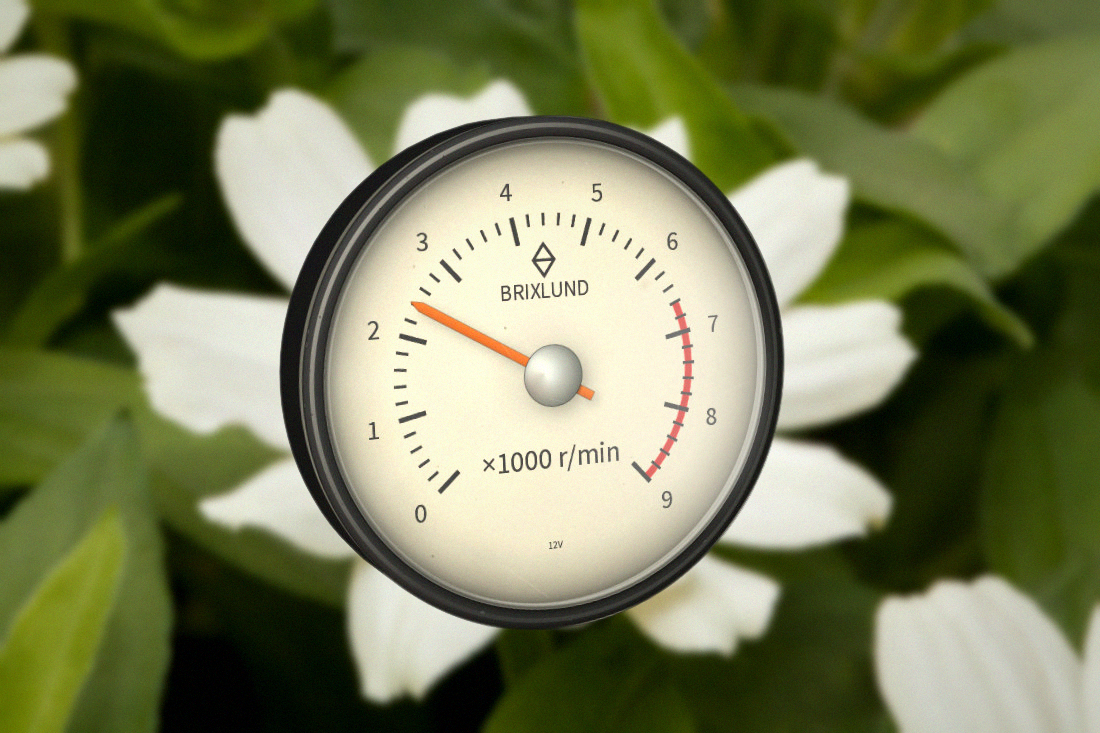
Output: 2400 rpm
